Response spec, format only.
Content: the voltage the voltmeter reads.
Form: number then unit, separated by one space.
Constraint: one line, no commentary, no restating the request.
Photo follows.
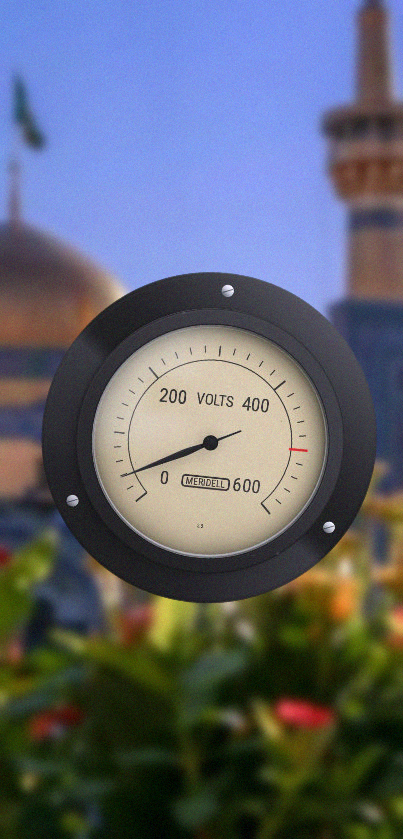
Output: 40 V
